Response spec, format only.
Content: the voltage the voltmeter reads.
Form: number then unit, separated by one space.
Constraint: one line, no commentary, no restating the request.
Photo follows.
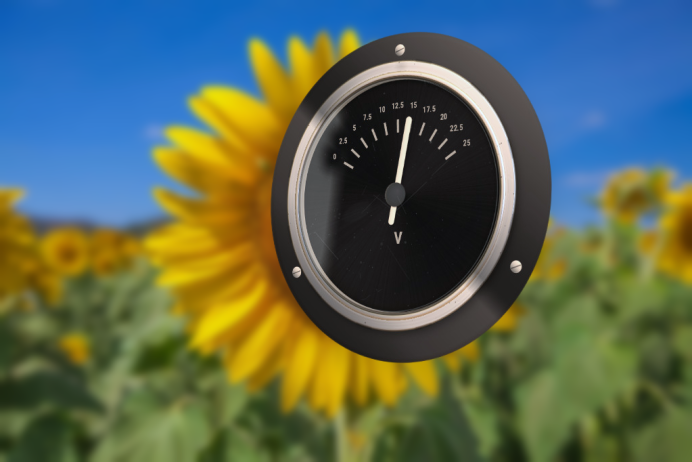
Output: 15 V
